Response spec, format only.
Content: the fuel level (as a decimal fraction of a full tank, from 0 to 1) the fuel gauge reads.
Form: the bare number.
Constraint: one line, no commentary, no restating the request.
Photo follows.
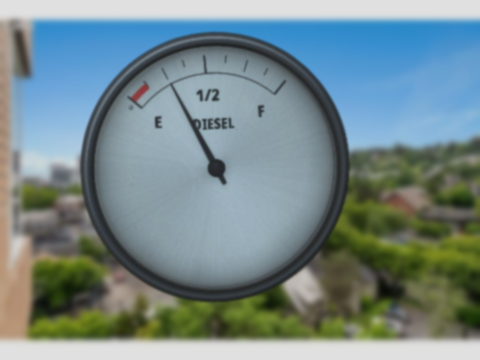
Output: 0.25
